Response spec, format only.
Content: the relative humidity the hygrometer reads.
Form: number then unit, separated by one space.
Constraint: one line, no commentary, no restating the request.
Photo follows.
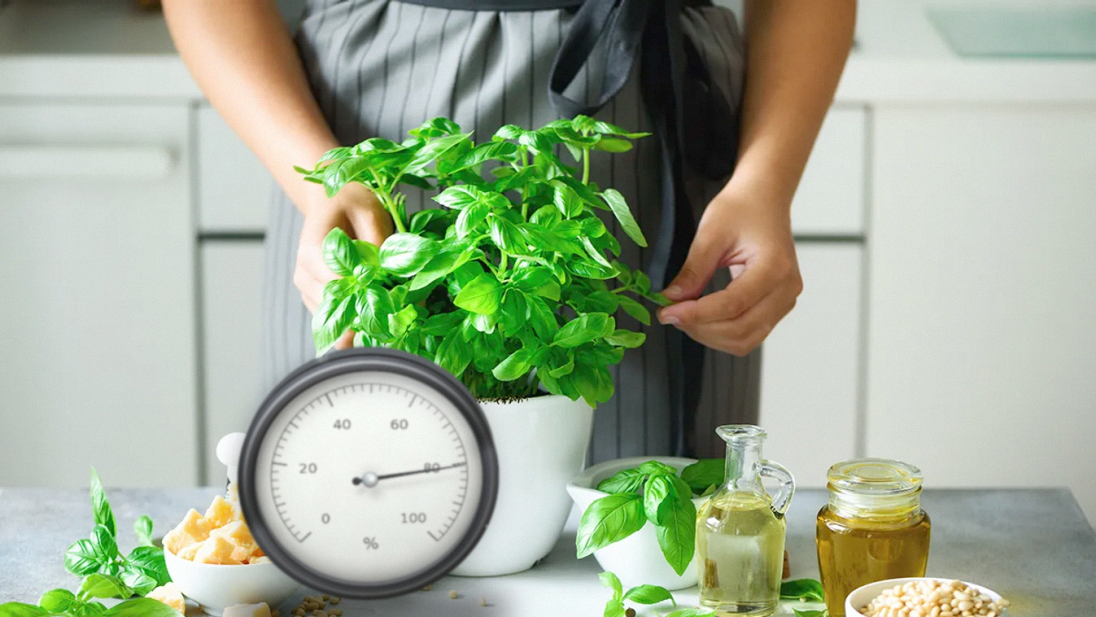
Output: 80 %
